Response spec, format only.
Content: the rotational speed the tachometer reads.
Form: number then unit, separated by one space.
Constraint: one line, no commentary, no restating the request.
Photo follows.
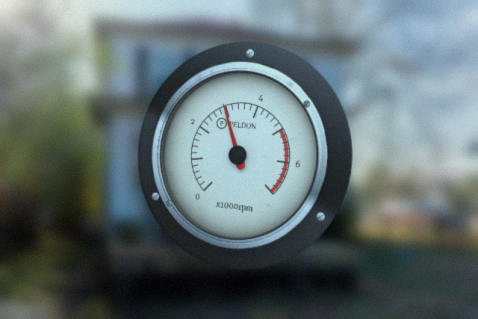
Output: 3000 rpm
